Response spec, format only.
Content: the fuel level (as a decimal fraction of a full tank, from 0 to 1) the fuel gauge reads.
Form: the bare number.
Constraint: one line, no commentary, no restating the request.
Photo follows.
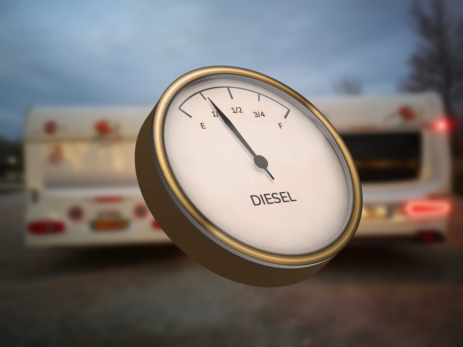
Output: 0.25
